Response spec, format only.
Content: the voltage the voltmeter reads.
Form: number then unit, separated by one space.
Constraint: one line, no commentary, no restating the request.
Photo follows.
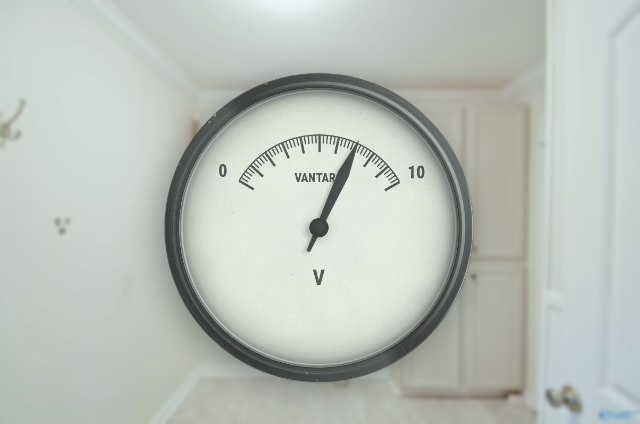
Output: 7 V
